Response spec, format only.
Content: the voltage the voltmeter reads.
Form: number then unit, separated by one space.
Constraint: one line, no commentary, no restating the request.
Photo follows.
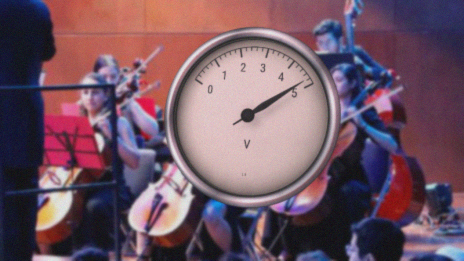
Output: 4.8 V
